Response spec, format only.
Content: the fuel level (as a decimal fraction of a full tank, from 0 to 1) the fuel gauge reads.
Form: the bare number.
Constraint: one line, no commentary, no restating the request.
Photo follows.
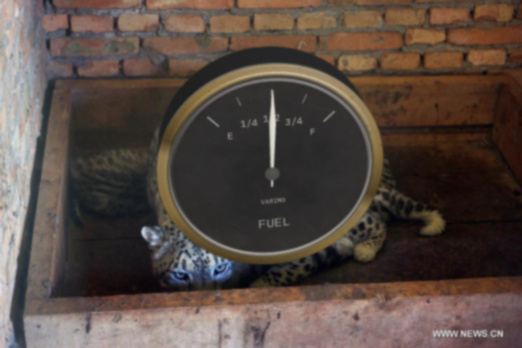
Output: 0.5
